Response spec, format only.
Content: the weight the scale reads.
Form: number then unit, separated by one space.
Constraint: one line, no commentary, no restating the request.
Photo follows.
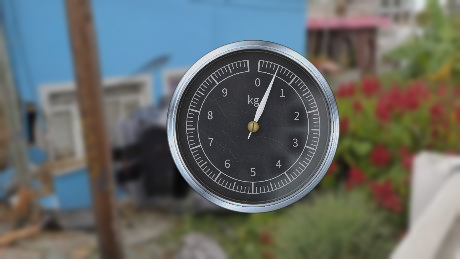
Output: 0.5 kg
